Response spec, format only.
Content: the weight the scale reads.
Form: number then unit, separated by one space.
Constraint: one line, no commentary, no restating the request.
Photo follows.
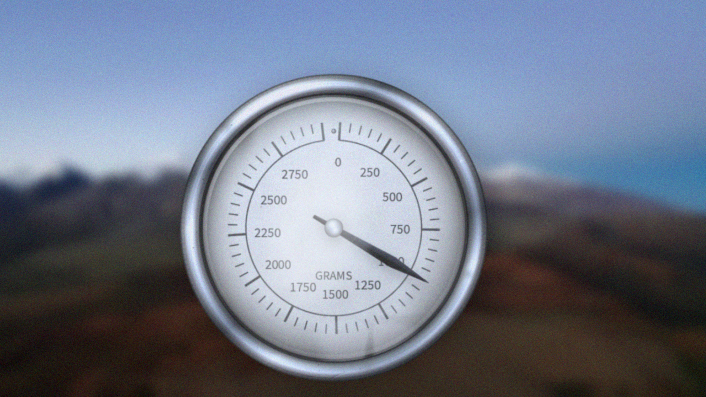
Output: 1000 g
